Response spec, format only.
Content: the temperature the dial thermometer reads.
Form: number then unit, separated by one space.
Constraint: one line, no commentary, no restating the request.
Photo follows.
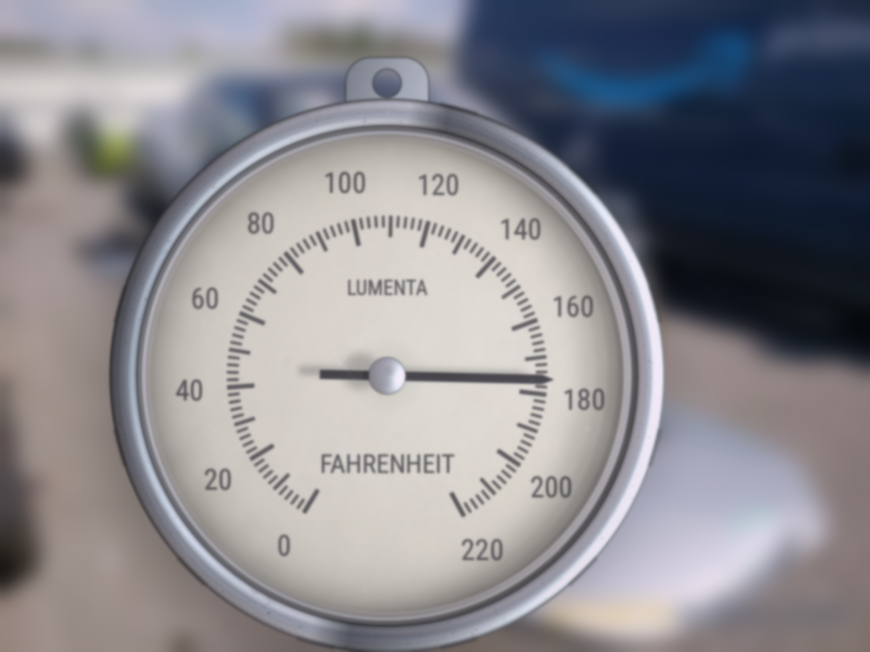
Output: 176 °F
